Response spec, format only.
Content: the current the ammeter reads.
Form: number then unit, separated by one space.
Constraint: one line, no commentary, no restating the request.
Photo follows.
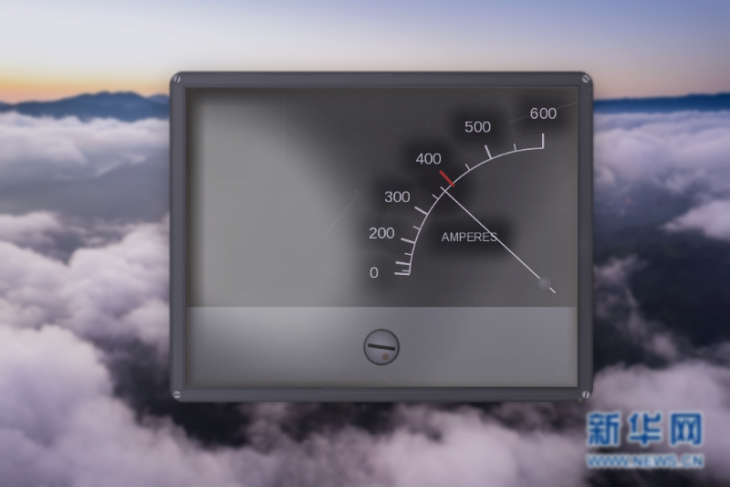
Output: 375 A
